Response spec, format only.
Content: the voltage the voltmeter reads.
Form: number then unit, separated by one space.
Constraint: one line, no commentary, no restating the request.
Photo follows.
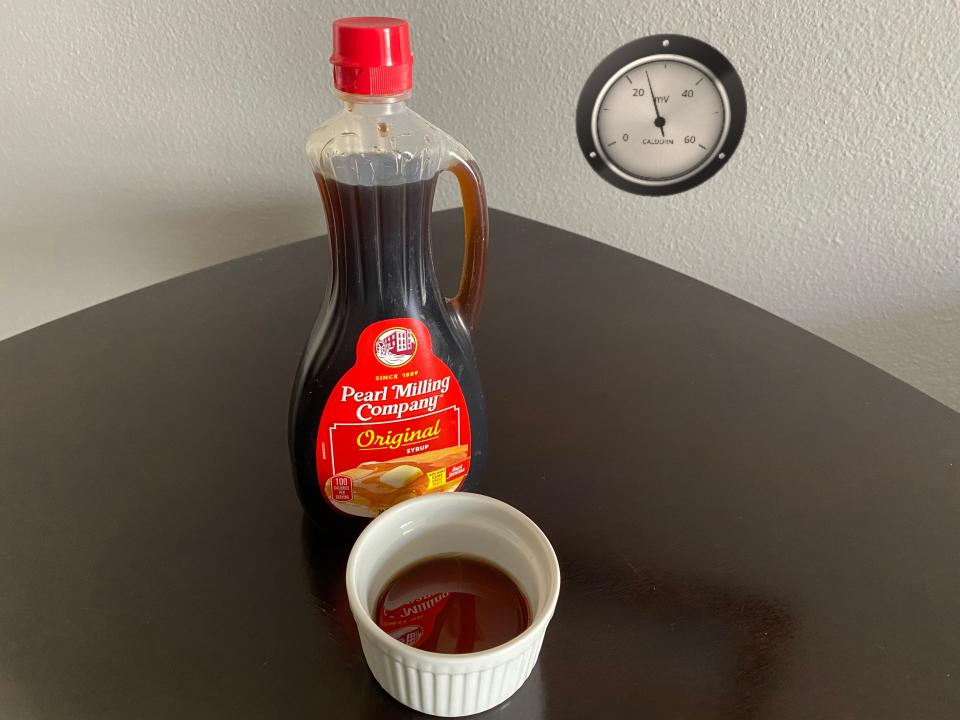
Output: 25 mV
